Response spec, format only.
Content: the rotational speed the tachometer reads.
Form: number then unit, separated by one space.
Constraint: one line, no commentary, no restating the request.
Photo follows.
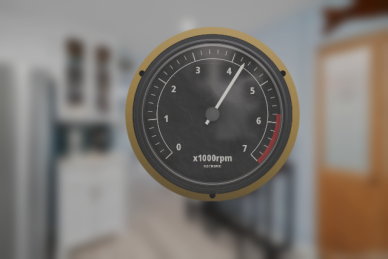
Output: 4300 rpm
